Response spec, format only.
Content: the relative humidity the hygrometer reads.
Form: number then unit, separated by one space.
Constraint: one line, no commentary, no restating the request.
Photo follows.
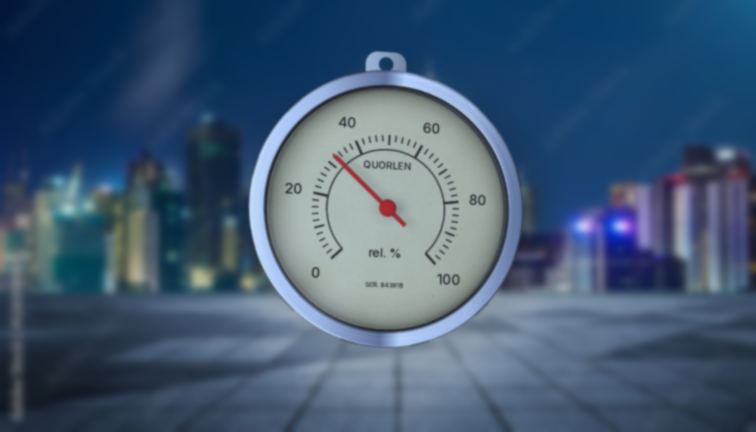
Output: 32 %
